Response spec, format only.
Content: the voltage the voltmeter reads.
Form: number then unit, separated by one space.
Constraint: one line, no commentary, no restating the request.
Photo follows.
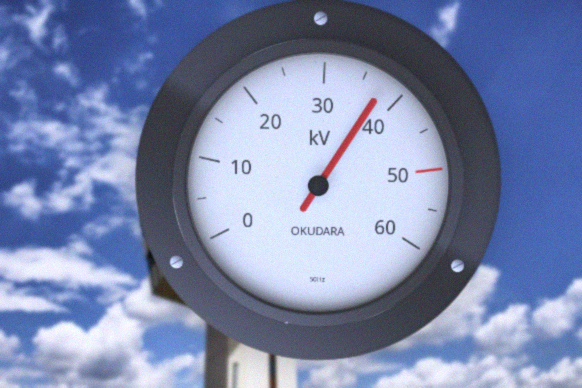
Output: 37.5 kV
